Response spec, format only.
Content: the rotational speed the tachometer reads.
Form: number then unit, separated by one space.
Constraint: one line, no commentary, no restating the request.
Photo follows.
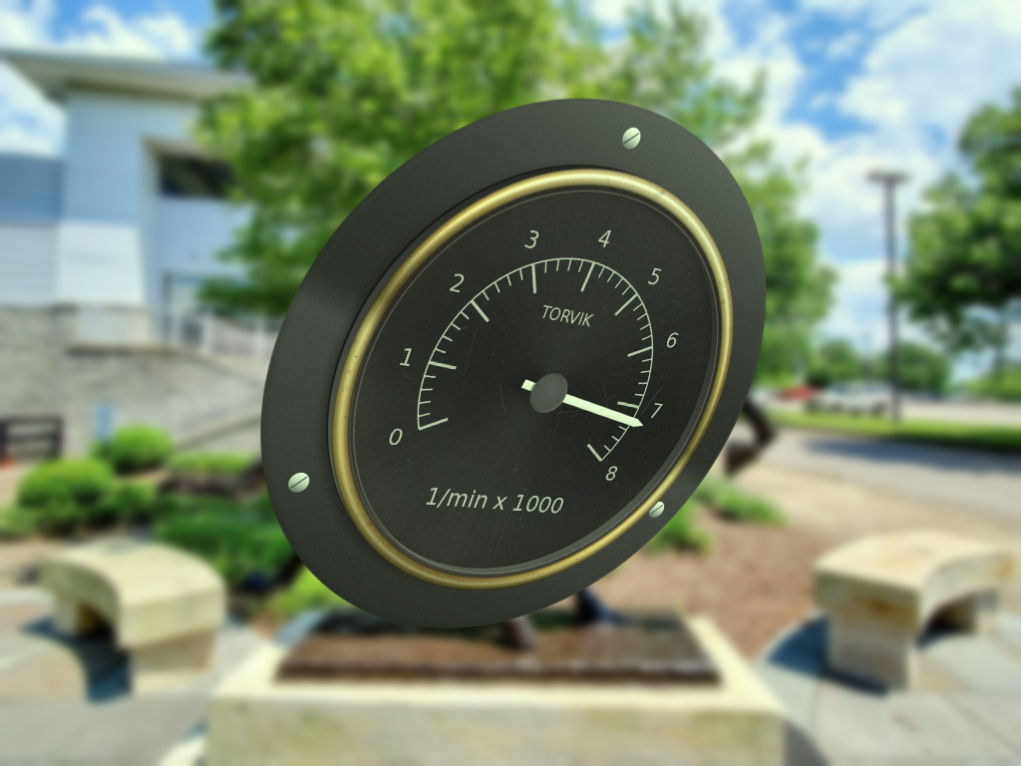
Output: 7200 rpm
